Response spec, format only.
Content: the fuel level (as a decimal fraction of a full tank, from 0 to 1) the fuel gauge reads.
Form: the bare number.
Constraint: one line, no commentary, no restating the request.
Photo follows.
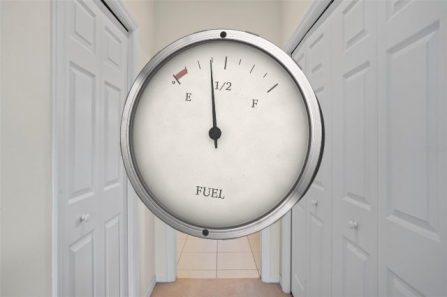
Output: 0.375
